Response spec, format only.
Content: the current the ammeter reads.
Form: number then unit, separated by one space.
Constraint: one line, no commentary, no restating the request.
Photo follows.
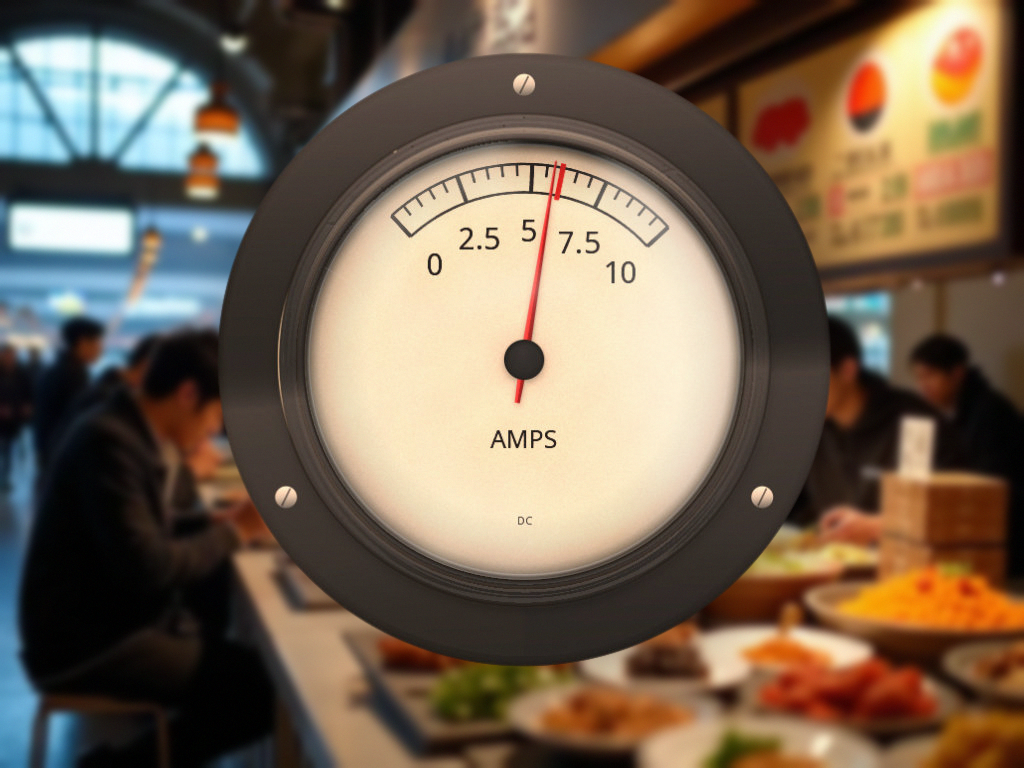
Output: 5.75 A
